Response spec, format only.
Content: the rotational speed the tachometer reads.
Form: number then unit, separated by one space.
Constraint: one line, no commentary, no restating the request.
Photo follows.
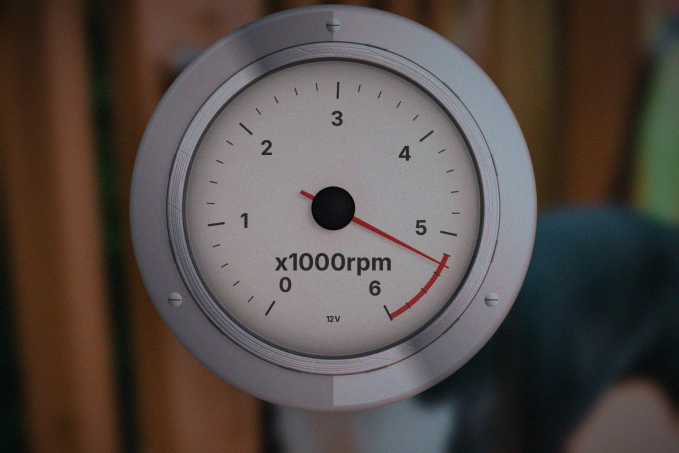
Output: 5300 rpm
